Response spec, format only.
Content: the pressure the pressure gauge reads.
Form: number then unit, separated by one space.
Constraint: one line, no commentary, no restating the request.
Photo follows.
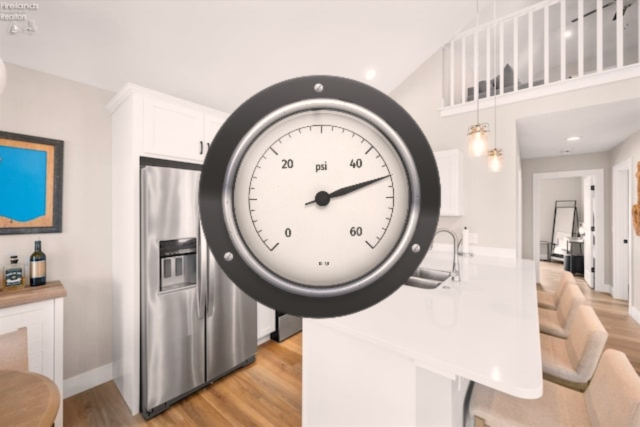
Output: 46 psi
